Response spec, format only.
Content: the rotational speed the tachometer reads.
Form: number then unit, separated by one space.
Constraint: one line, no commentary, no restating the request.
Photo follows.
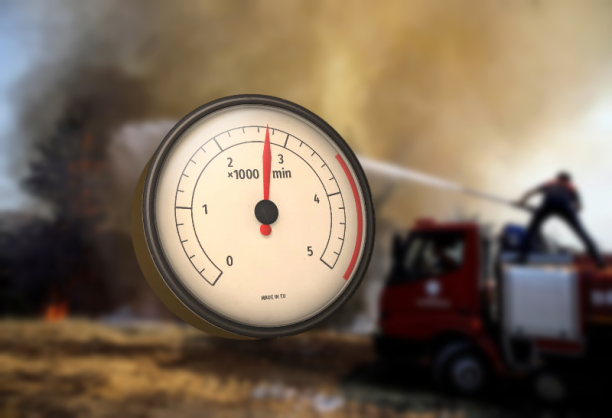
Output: 2700 rpm
